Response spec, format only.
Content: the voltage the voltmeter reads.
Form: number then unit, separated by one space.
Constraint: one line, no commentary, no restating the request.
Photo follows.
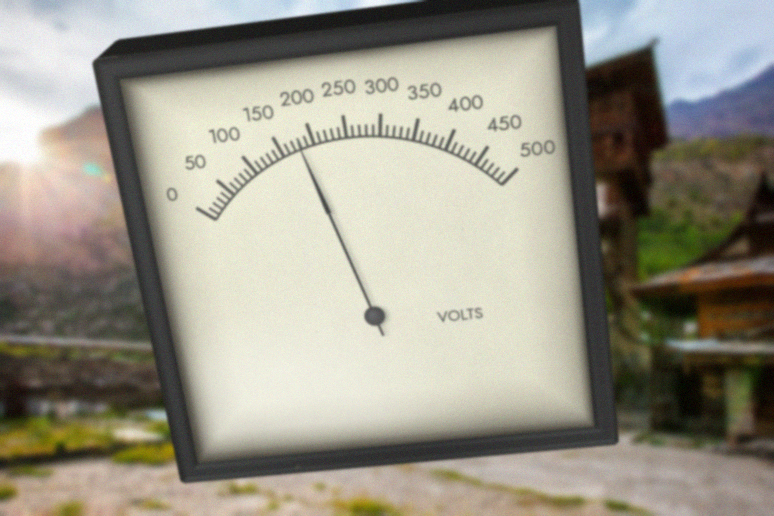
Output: 180 V
